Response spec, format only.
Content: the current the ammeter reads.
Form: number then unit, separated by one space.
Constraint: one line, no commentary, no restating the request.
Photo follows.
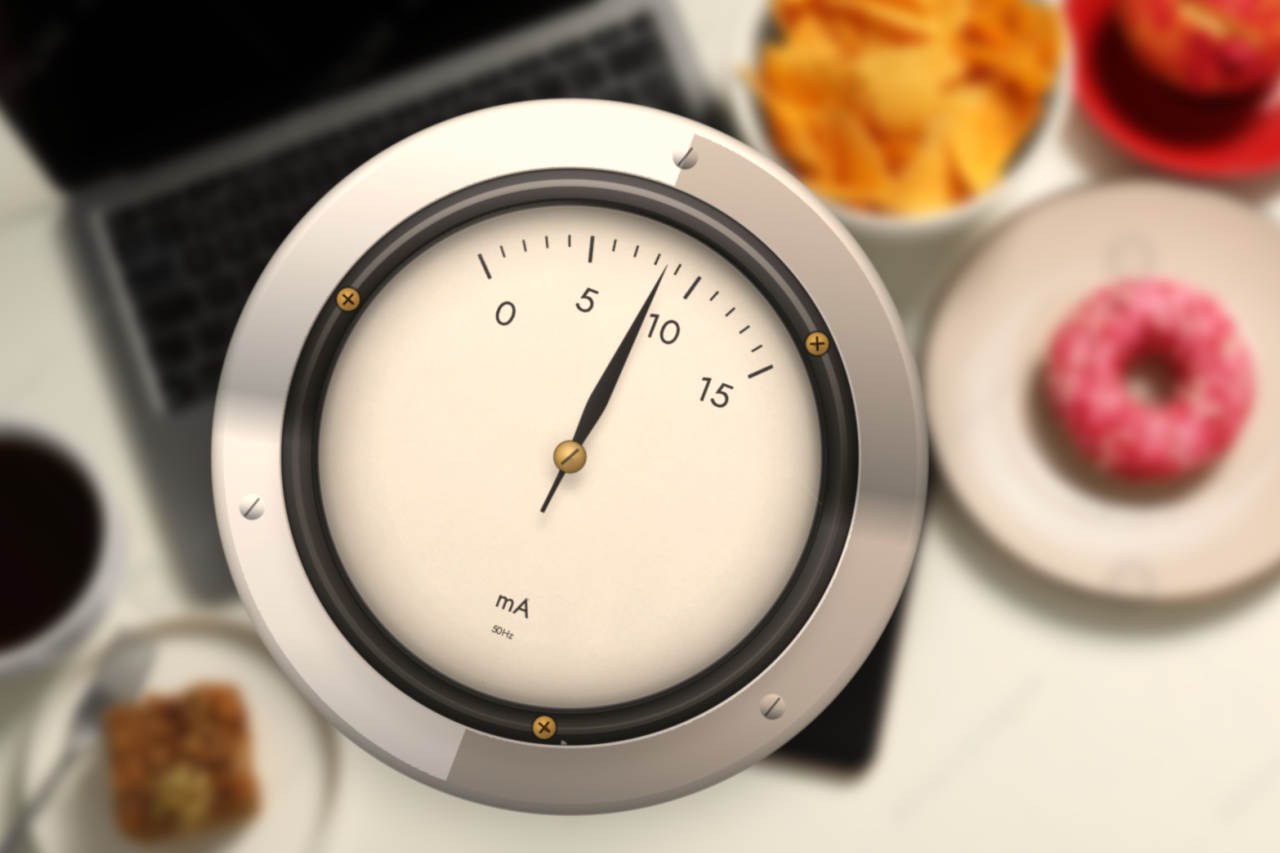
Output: 8.5 mA
